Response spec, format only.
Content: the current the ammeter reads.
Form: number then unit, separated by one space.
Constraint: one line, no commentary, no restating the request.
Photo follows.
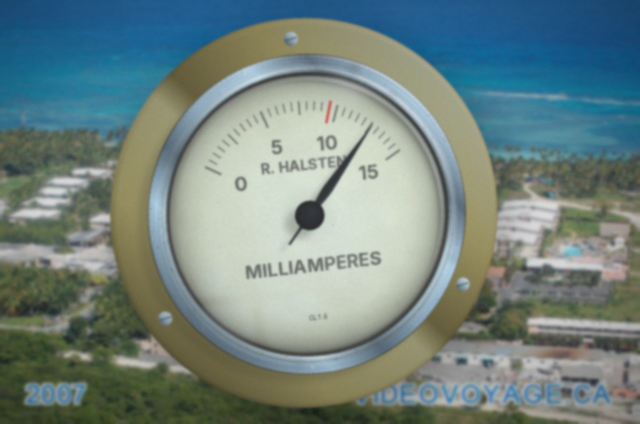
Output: 12.5 mA
